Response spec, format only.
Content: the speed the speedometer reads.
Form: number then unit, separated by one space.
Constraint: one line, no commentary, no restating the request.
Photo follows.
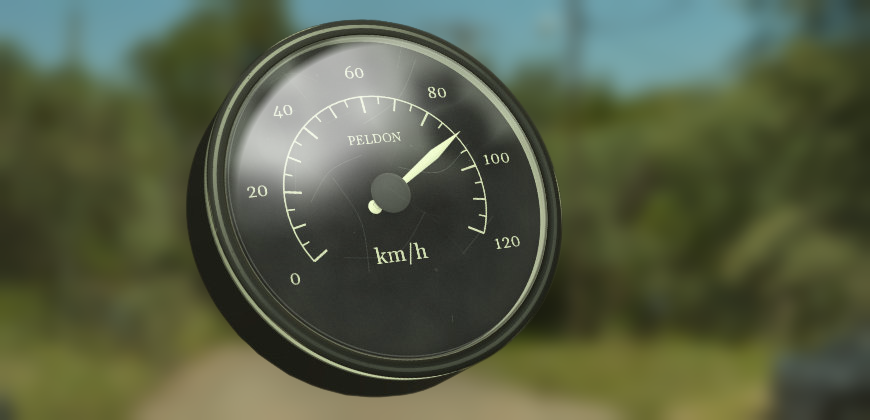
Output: 90 km/h
